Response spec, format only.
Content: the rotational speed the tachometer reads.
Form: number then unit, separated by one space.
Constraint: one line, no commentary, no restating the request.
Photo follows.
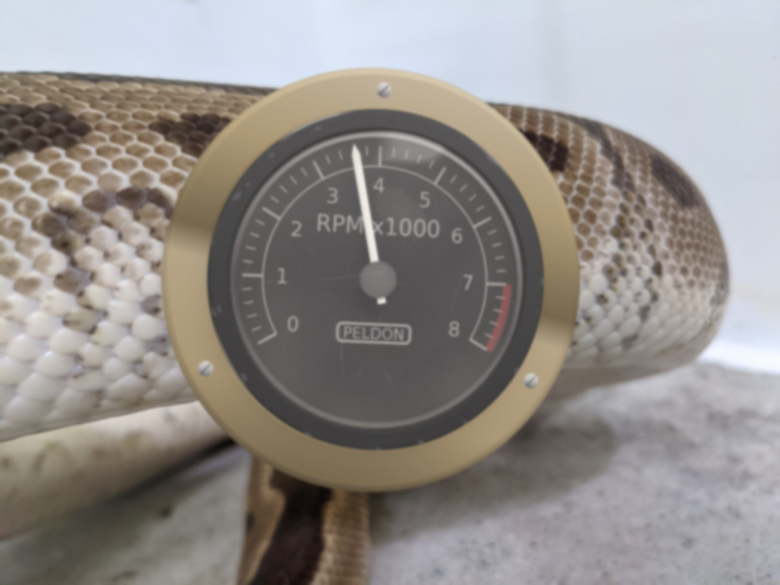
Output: 3600 rpm
